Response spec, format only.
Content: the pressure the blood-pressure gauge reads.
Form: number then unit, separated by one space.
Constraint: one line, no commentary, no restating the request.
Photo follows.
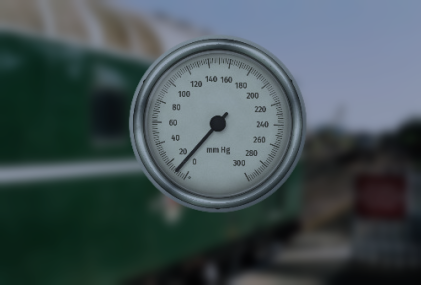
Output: 10 mmHg
